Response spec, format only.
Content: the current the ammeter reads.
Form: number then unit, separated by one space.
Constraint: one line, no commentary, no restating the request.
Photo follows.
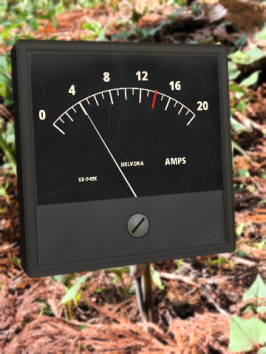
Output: 4 A
